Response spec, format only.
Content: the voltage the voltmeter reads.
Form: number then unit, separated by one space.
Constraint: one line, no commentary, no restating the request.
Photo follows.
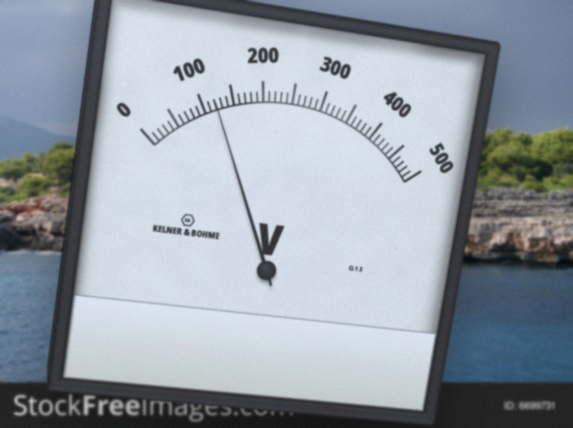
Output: 120 V
